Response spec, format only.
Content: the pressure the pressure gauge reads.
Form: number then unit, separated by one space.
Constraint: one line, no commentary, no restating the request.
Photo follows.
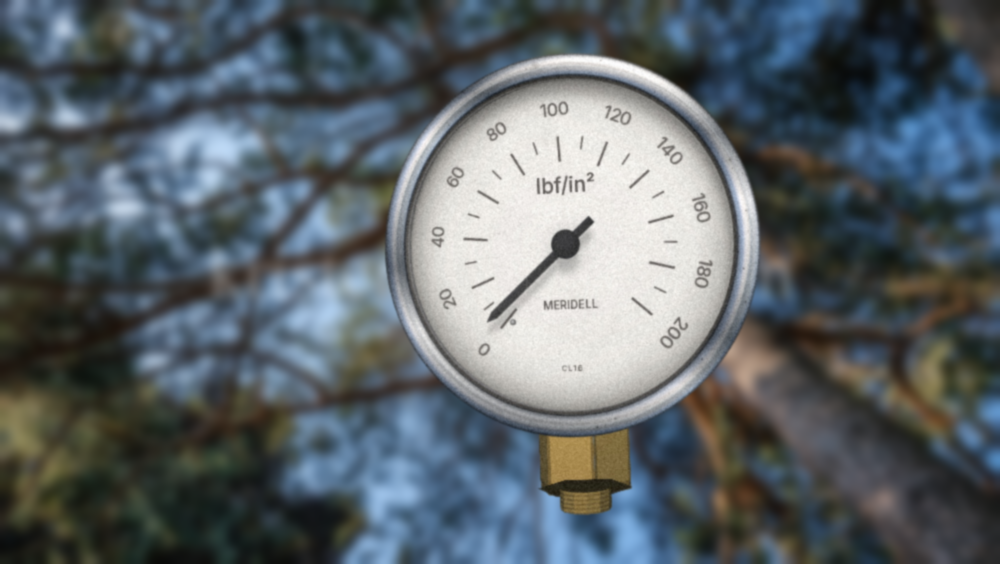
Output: 5 psi
